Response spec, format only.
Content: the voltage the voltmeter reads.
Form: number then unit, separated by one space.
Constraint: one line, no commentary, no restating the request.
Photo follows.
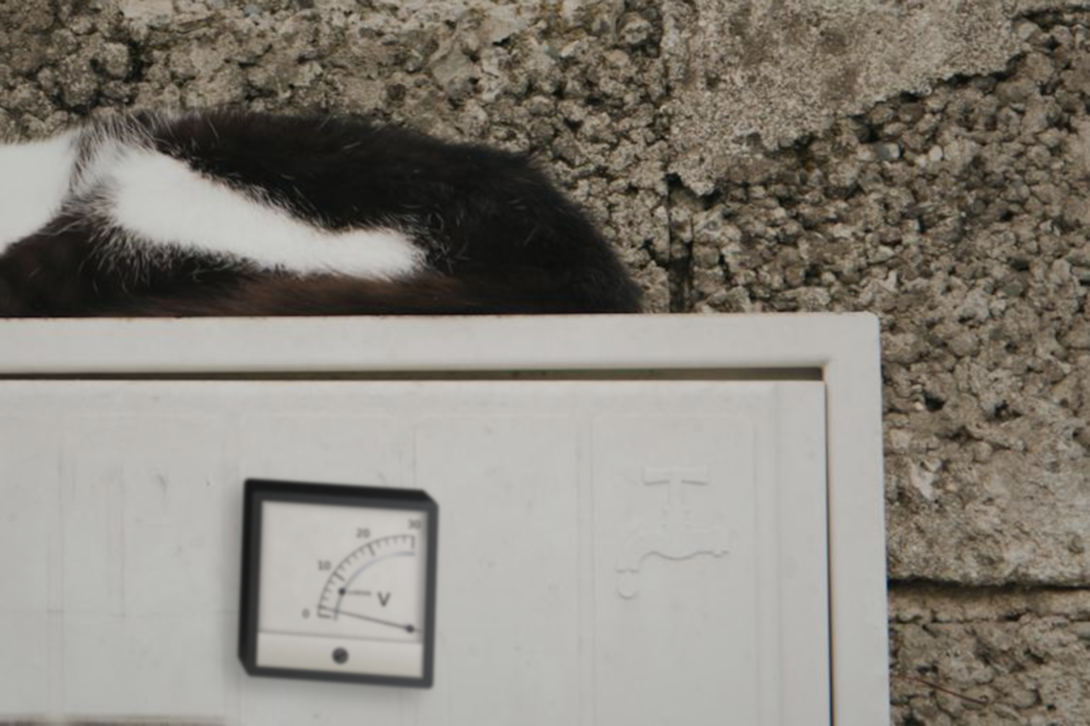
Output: 2 V
